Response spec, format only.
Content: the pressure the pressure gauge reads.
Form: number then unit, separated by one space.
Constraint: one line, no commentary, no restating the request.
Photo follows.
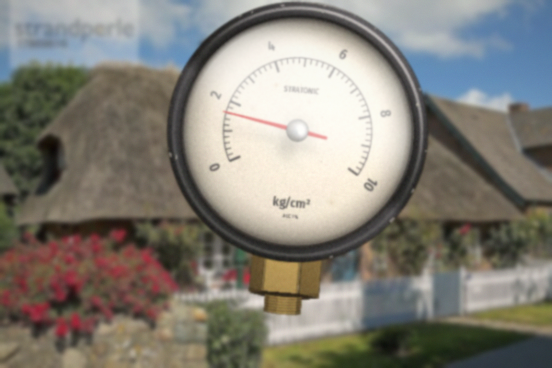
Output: 1.6 kg/cm²
